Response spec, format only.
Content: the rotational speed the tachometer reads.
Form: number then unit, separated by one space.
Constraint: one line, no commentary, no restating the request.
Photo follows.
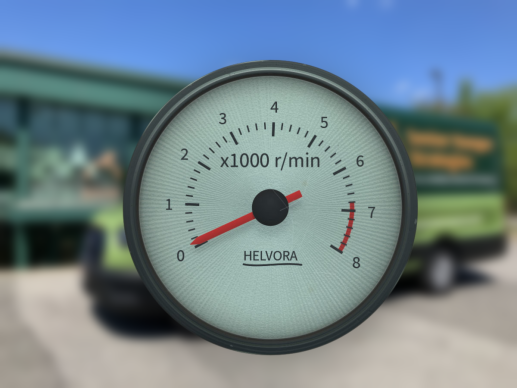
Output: 100 rpm
